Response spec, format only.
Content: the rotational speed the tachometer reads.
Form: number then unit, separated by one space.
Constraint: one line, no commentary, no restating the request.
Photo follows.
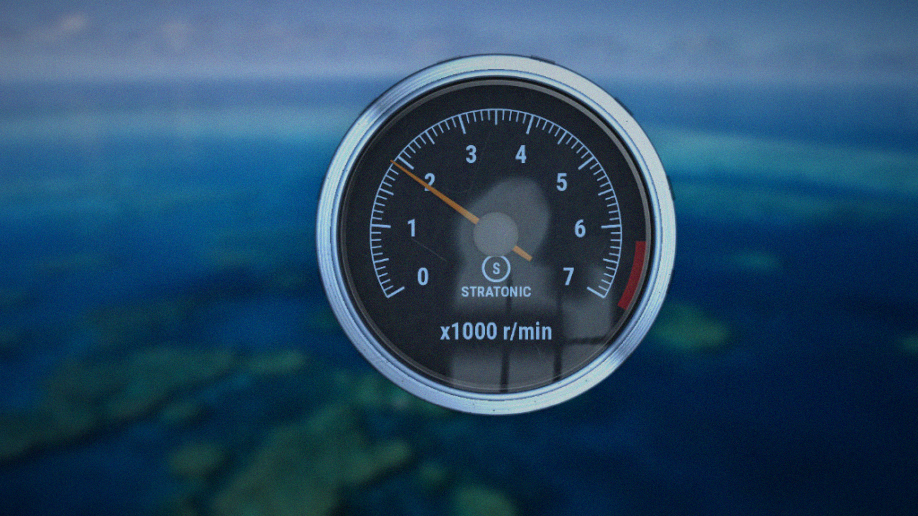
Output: 1900 rpm
